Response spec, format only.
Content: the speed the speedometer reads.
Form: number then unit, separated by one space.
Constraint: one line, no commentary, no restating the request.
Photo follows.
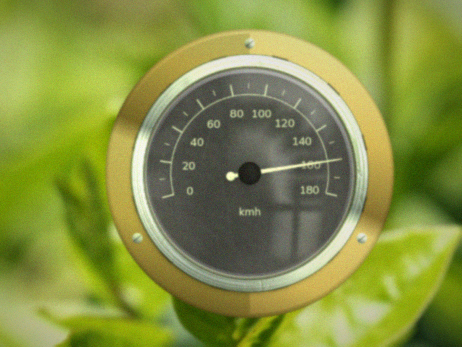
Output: 160 km/h
